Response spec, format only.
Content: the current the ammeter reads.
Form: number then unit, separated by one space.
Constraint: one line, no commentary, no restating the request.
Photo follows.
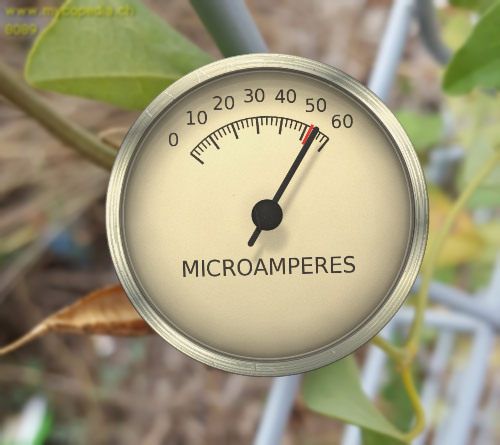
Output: 54 µA
